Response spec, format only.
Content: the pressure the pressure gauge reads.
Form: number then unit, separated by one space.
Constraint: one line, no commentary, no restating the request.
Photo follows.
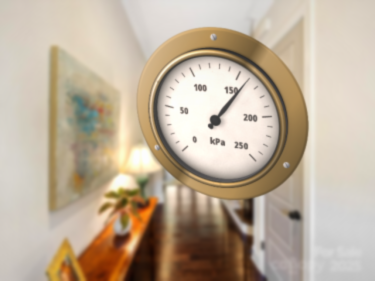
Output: 160 kPa
